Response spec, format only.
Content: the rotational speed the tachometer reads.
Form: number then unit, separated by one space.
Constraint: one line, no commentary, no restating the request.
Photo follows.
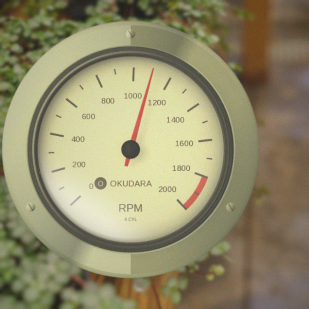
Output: 1100 rpm
